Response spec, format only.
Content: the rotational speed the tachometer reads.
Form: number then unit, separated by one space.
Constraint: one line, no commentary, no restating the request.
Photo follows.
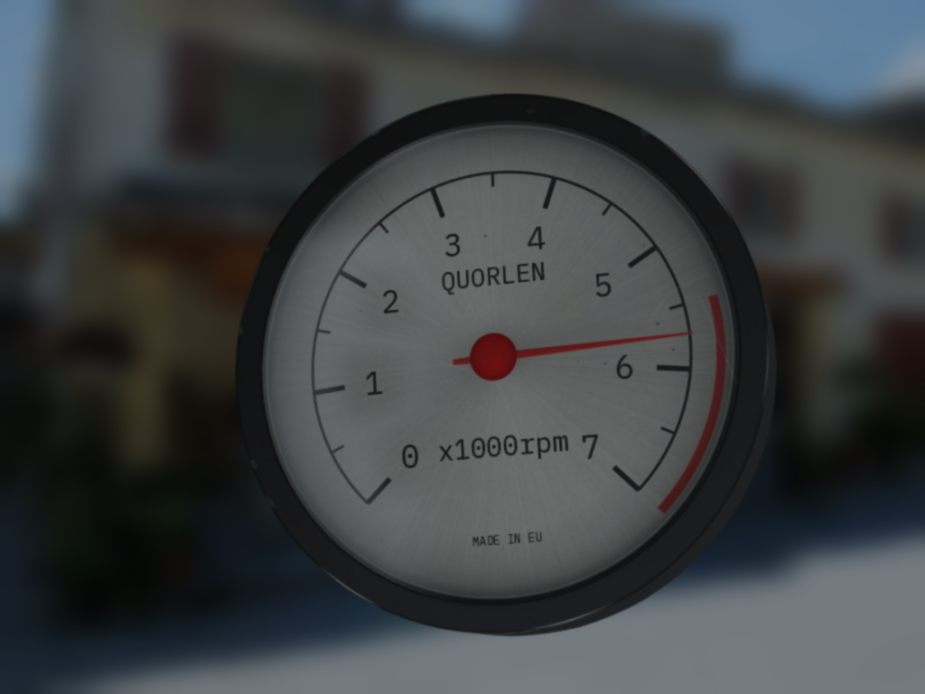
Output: 5750 rpm
